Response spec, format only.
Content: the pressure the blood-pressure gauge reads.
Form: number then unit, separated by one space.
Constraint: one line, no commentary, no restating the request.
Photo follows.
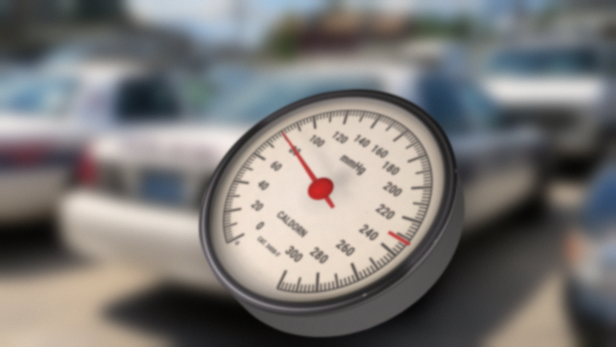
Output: 80 mmHg
